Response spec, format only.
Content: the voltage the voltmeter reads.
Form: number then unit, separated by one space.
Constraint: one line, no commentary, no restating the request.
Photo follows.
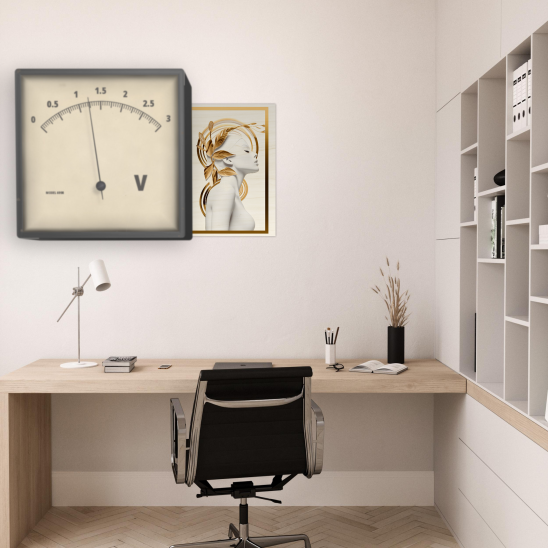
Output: 1.25 V
